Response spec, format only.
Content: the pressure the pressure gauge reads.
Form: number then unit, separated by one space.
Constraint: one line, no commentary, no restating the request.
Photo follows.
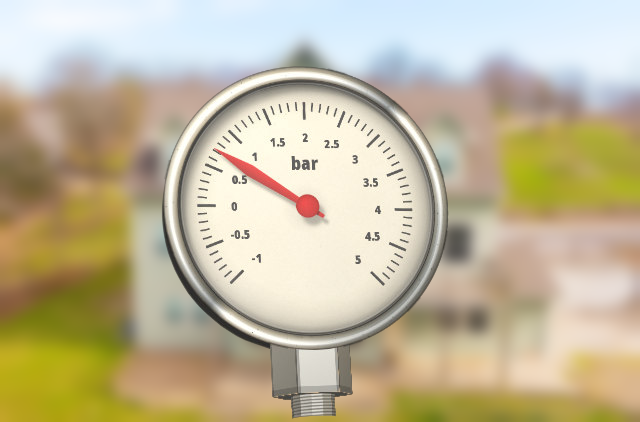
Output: 0.7 bar
